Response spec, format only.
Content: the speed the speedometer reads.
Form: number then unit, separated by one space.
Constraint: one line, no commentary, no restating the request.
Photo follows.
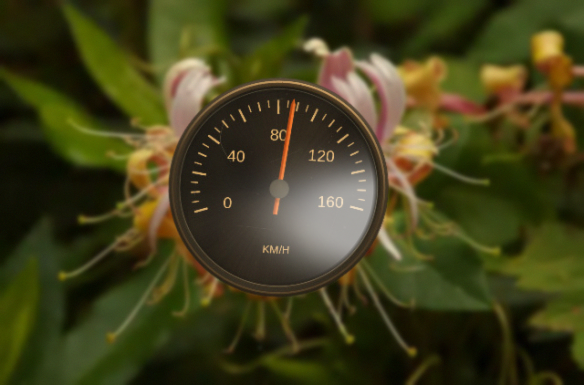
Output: 87.5 km/h
